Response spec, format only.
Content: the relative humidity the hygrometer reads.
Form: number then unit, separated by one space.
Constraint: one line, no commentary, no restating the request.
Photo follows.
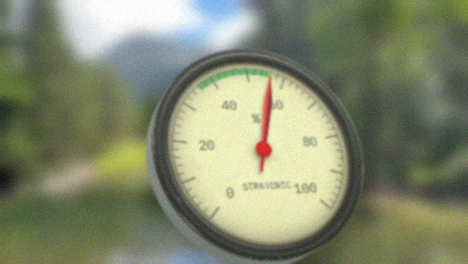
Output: 56 %
